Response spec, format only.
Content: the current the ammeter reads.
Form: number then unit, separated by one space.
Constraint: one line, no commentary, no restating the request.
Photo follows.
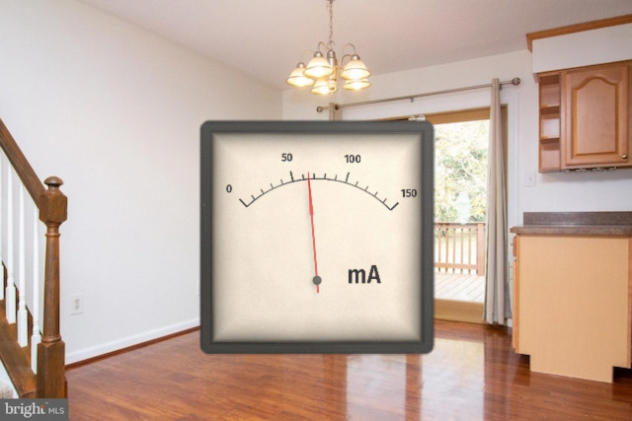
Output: 65 mA
